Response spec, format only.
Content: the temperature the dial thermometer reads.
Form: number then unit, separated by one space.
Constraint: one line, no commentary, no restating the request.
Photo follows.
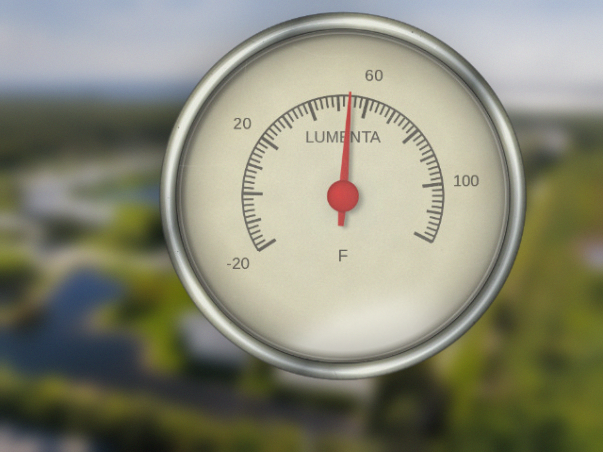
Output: 54 °F
